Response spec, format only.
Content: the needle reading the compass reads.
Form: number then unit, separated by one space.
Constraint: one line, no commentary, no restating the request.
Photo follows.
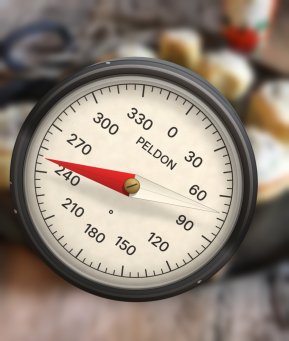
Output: 250 °
